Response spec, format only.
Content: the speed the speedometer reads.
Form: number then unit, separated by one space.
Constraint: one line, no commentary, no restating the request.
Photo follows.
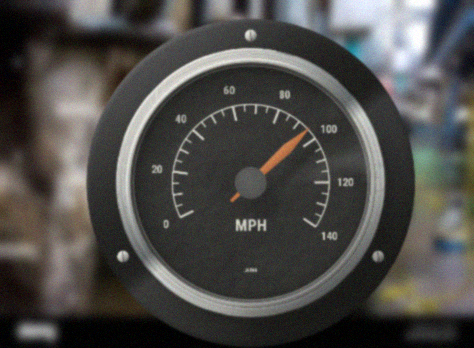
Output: 95 mph
